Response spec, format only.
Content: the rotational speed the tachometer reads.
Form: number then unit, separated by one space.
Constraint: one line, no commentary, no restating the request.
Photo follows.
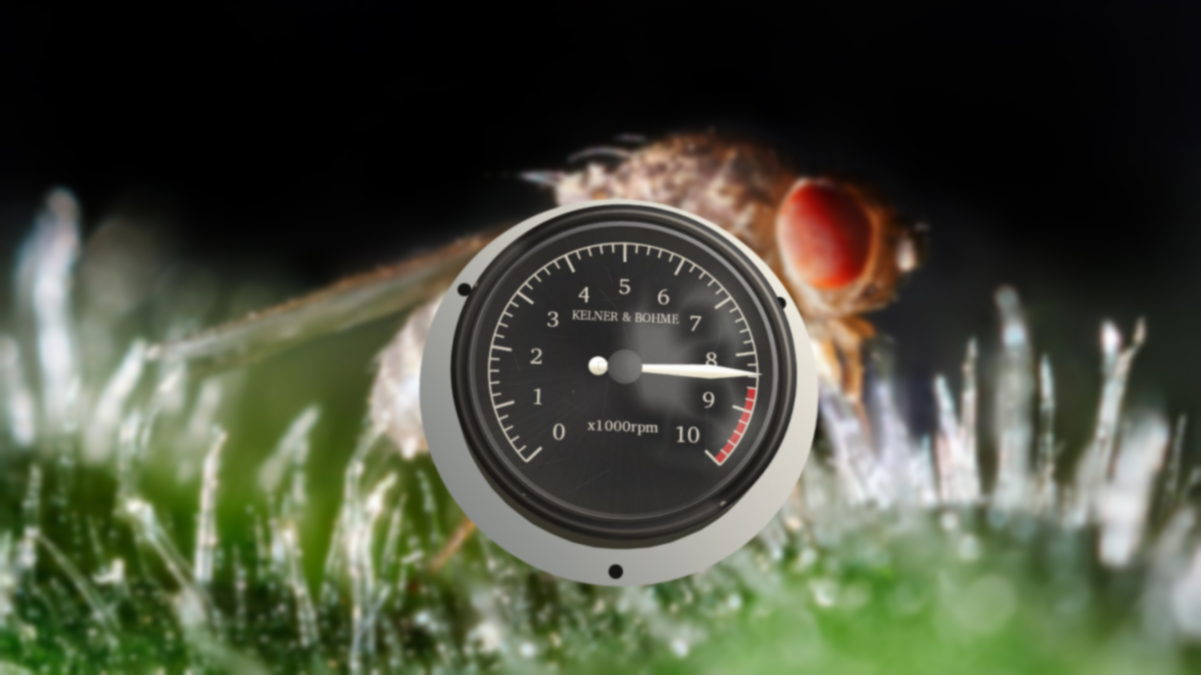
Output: 8400 rpm
